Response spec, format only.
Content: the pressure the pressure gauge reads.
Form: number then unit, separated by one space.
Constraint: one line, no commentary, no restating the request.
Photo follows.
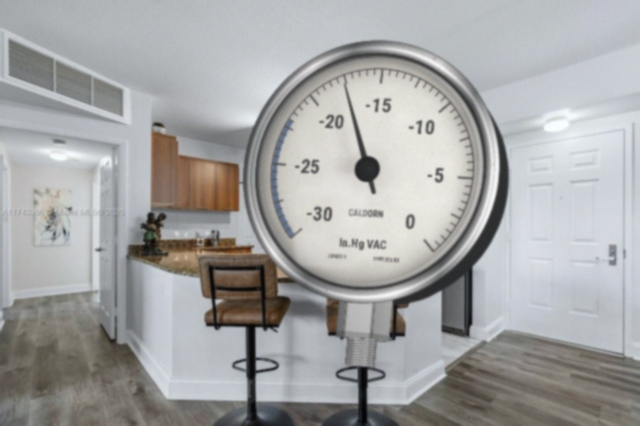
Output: -17.5 inHg
